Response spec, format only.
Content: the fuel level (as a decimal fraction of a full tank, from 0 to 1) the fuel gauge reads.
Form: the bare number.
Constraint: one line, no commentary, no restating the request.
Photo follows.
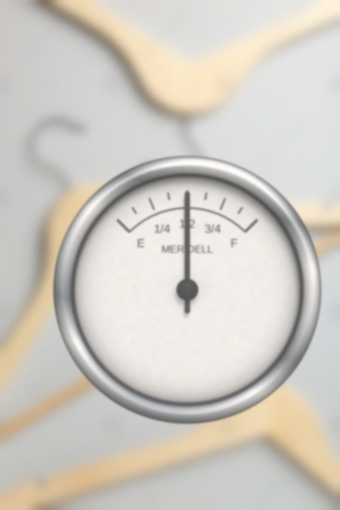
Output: 0.5
